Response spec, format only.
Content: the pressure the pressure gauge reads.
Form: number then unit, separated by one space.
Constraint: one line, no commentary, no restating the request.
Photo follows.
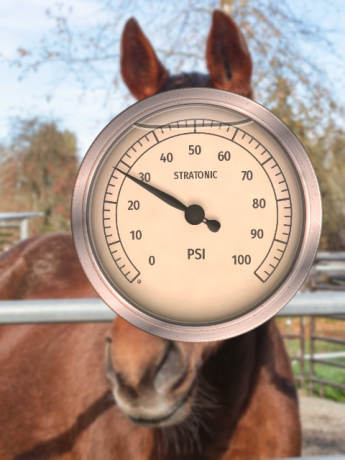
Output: 28 psi
